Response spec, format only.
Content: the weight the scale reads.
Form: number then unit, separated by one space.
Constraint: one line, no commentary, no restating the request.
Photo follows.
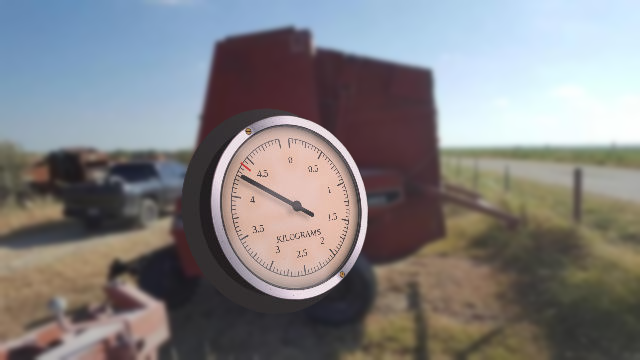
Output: 4.25 kg
